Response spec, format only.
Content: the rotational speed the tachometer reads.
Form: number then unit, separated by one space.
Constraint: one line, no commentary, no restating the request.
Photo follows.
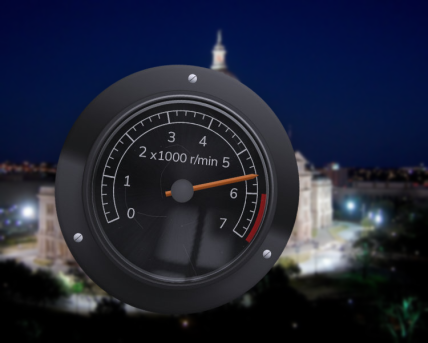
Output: 5600 rpm
